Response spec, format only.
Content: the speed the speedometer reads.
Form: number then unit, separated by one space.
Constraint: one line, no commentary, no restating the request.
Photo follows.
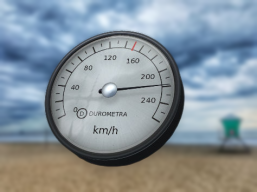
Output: 220 km/h
